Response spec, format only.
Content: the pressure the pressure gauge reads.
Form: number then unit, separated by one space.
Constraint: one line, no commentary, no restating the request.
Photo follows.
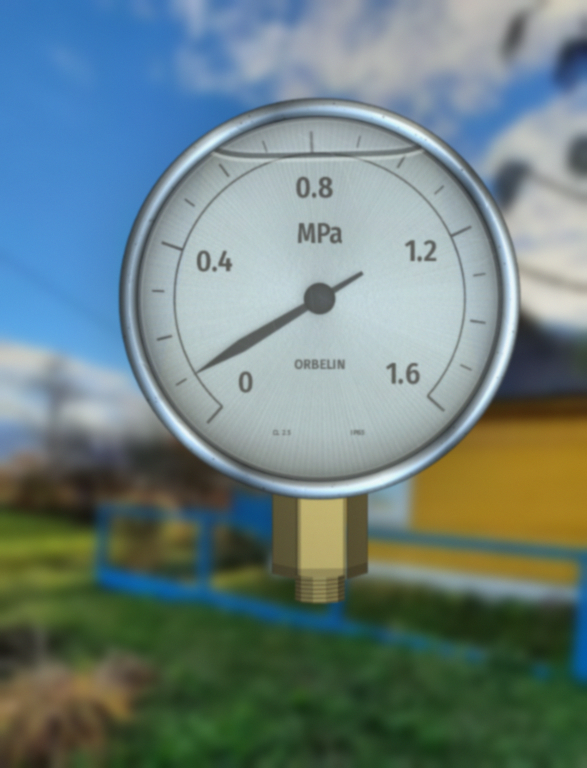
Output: 0.1 MPa
